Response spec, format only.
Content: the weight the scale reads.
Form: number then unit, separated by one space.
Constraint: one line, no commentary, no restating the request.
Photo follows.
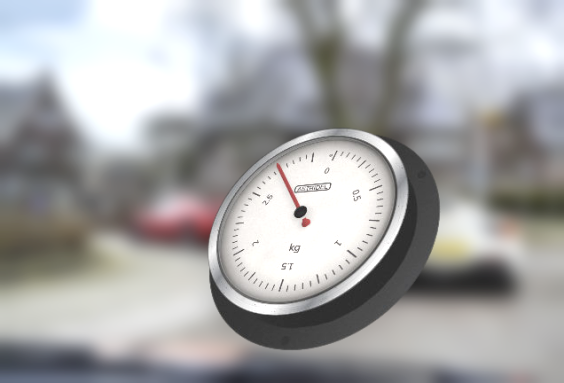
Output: 2.75 kg
